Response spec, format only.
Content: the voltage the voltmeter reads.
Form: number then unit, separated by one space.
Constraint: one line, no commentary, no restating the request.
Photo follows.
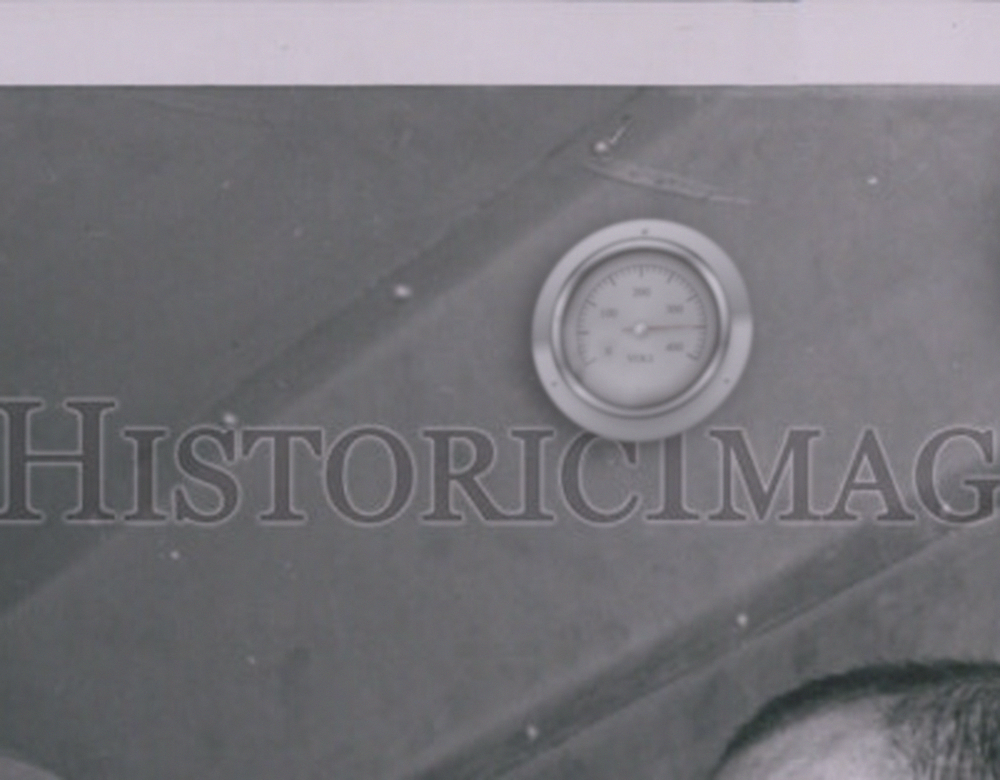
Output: 350 V
